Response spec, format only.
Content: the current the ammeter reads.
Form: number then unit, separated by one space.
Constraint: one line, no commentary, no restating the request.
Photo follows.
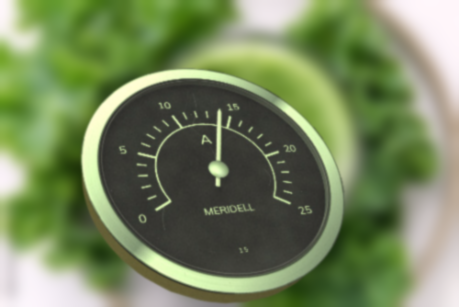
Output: 14 A
